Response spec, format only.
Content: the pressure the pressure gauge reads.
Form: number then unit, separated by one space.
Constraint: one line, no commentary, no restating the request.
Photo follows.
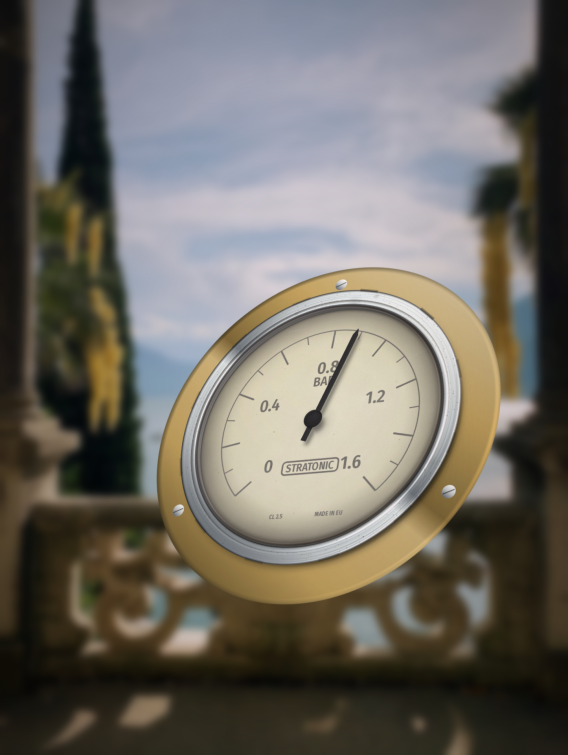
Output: 0.9 bar
